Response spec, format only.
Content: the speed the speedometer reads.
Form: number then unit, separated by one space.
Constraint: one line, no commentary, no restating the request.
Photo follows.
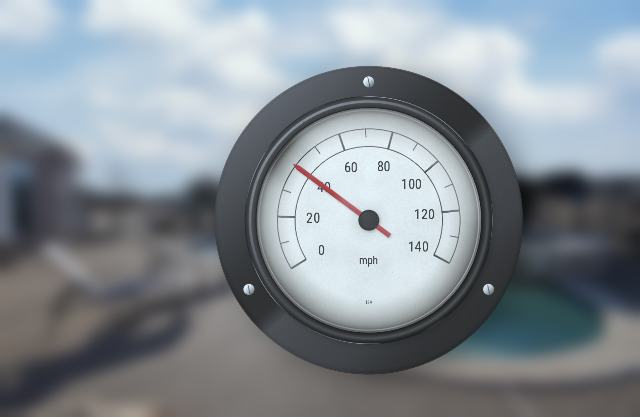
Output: 40 mph
